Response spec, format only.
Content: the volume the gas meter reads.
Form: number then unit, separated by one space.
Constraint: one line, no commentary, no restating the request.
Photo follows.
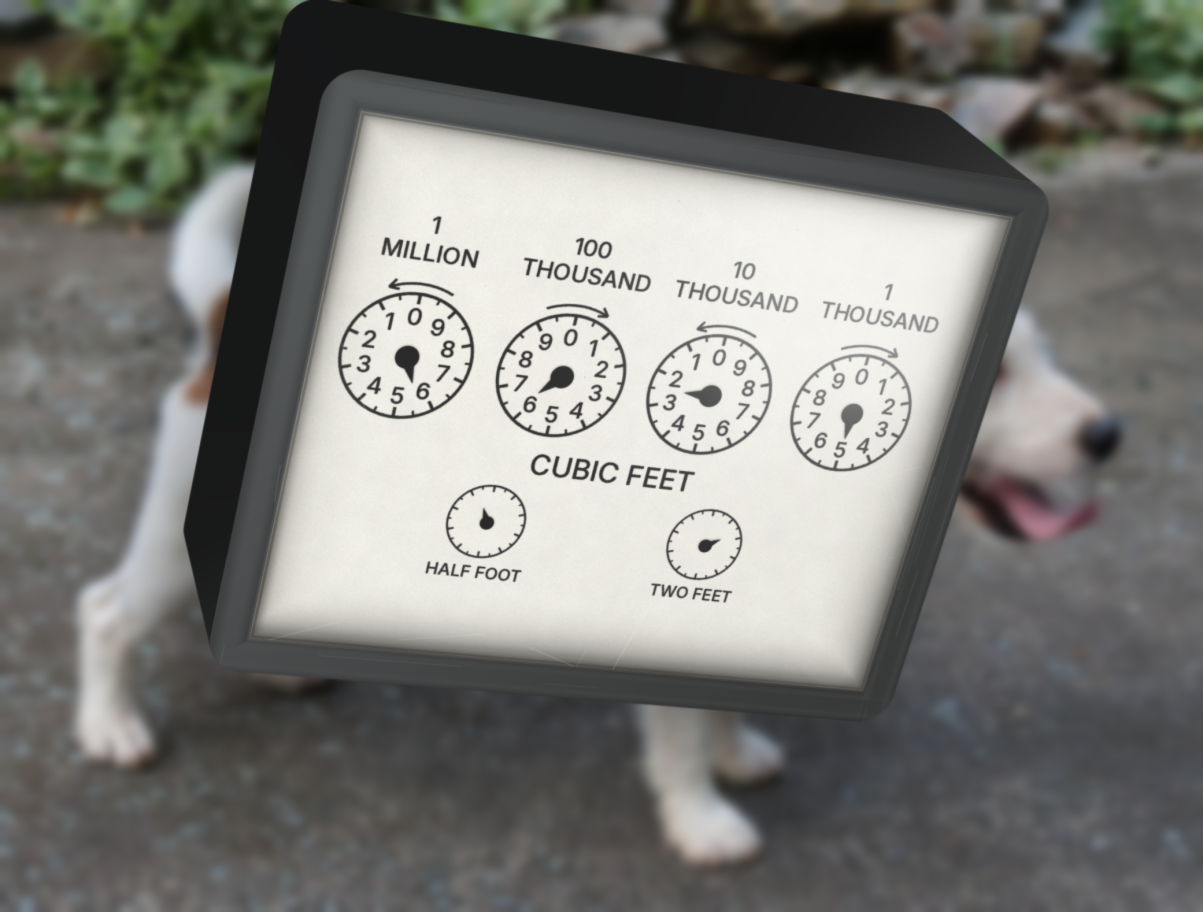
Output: 562500 ft³
